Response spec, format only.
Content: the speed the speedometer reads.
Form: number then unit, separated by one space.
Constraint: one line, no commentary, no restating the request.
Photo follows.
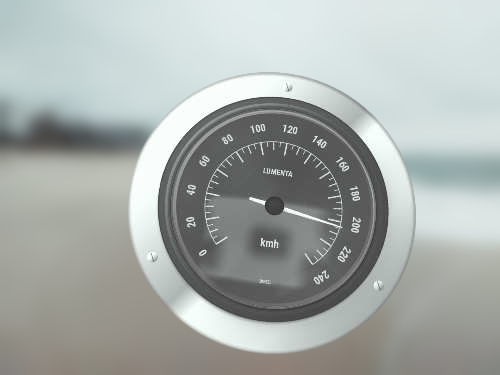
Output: 205 km/h
